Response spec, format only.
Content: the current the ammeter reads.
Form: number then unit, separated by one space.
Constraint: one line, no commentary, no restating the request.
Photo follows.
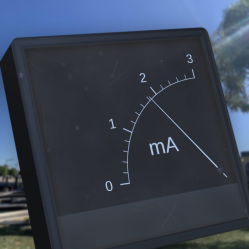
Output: 1.8 mA
